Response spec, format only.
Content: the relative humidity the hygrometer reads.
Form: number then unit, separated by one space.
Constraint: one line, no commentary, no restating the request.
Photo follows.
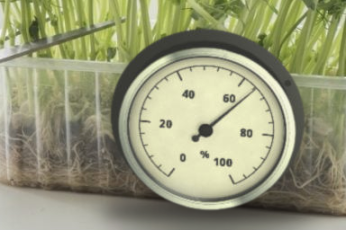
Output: 64 %
